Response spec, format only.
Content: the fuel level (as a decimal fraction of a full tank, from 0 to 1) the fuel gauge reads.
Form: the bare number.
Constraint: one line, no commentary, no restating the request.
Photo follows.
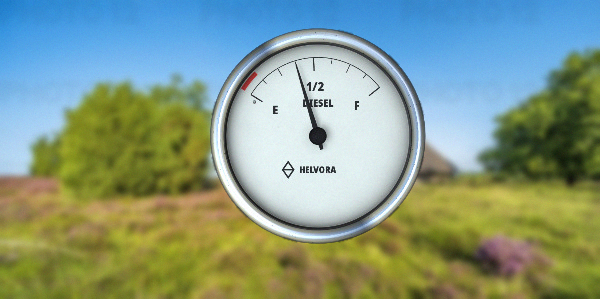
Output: 0.375
